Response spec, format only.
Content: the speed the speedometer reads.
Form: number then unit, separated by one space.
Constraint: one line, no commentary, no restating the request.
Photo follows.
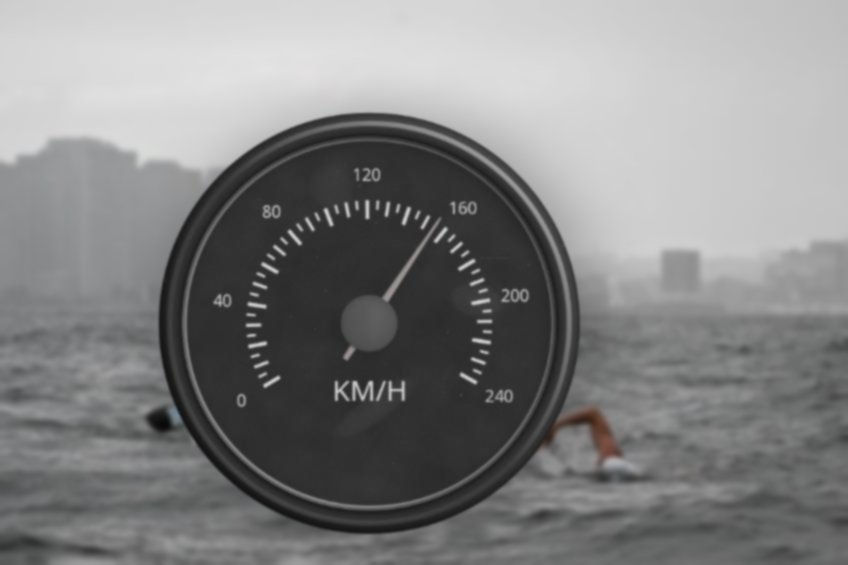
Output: 155 km/h
